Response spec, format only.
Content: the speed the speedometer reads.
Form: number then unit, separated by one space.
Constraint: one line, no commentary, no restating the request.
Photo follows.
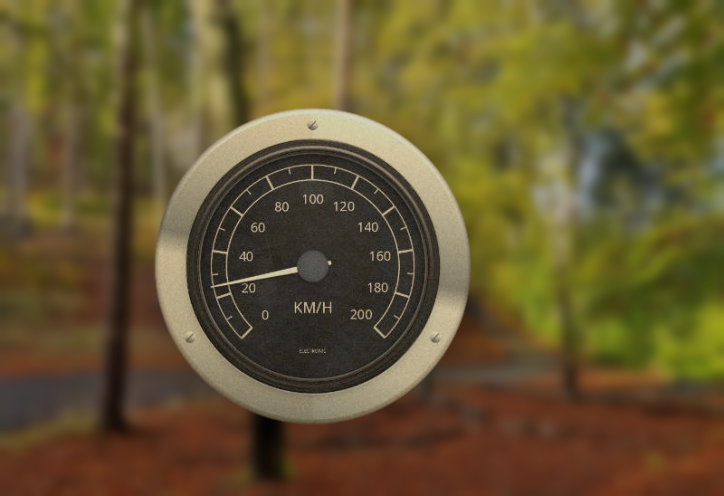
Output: 25 km/h
